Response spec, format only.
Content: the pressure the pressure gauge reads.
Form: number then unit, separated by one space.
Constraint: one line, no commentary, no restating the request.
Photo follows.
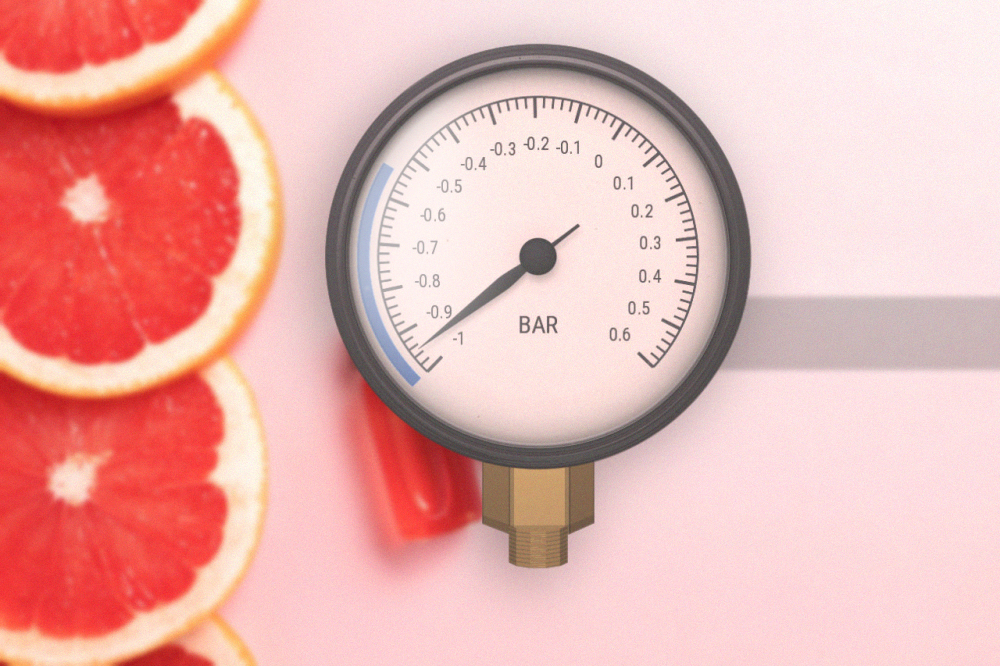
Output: -0.95 bar
